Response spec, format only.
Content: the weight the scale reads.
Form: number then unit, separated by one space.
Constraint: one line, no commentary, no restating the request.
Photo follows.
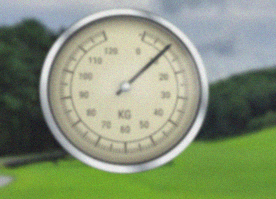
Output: 10 kg
